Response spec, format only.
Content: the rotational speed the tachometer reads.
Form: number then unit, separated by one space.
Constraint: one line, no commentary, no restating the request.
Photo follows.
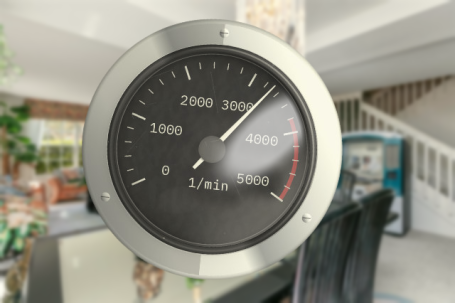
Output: 3300 rpm
